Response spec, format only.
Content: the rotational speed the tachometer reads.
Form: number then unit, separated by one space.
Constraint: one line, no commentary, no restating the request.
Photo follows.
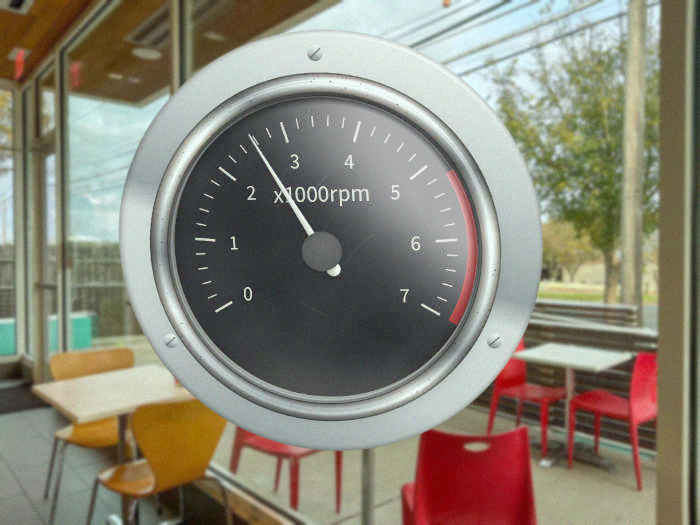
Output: 2600 rpm
